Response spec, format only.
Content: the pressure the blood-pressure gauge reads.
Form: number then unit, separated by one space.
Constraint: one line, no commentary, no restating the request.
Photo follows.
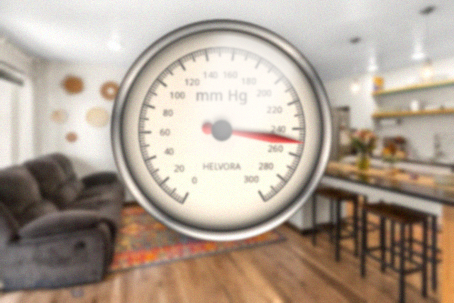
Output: 250 mmHg
